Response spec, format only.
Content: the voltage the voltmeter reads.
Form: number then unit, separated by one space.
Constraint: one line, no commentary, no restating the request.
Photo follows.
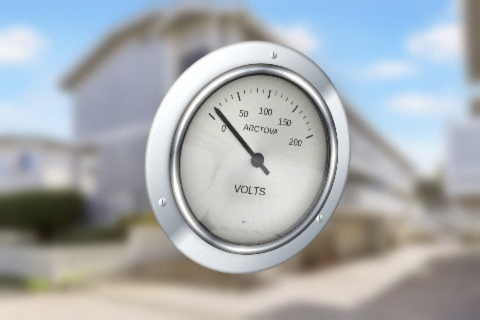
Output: 10 V
